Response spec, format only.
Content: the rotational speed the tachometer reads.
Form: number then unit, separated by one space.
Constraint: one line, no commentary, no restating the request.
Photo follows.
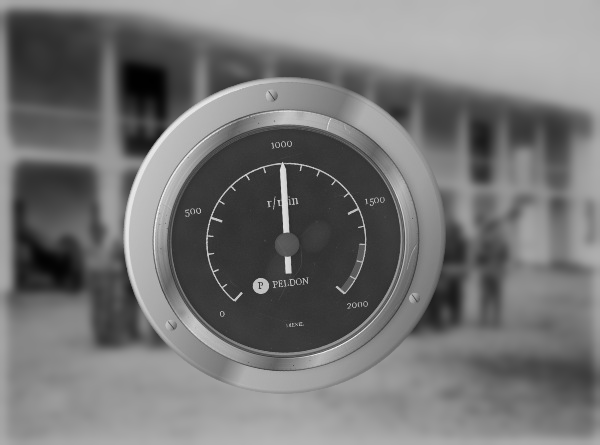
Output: 1000 rpm
